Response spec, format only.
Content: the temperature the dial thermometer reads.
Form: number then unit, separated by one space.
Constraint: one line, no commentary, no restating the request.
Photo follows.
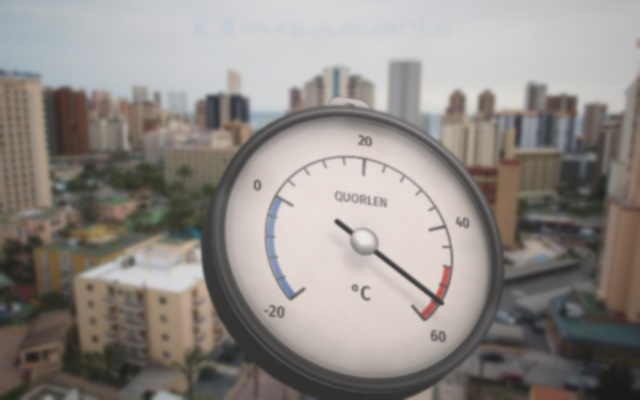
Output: 56 °C
